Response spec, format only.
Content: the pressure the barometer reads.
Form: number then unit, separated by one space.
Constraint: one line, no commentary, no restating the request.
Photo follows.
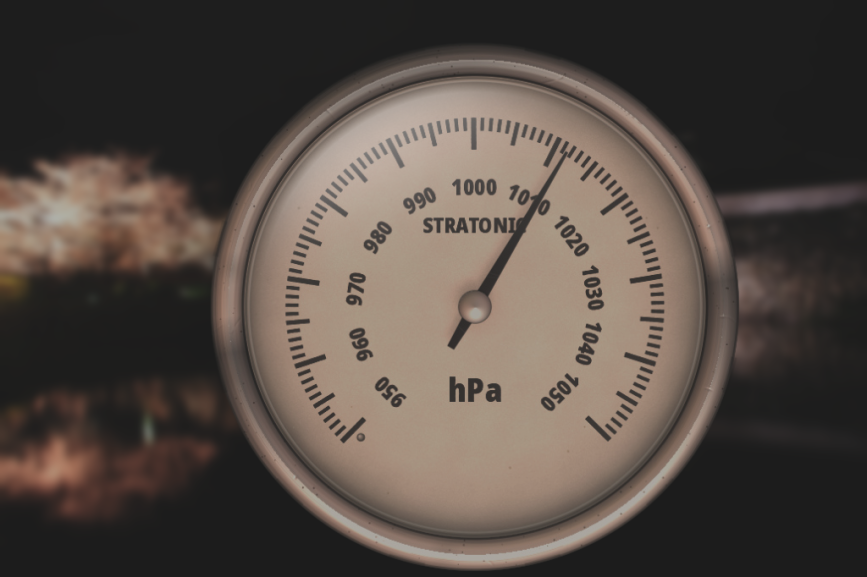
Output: 1011.5 hPa
